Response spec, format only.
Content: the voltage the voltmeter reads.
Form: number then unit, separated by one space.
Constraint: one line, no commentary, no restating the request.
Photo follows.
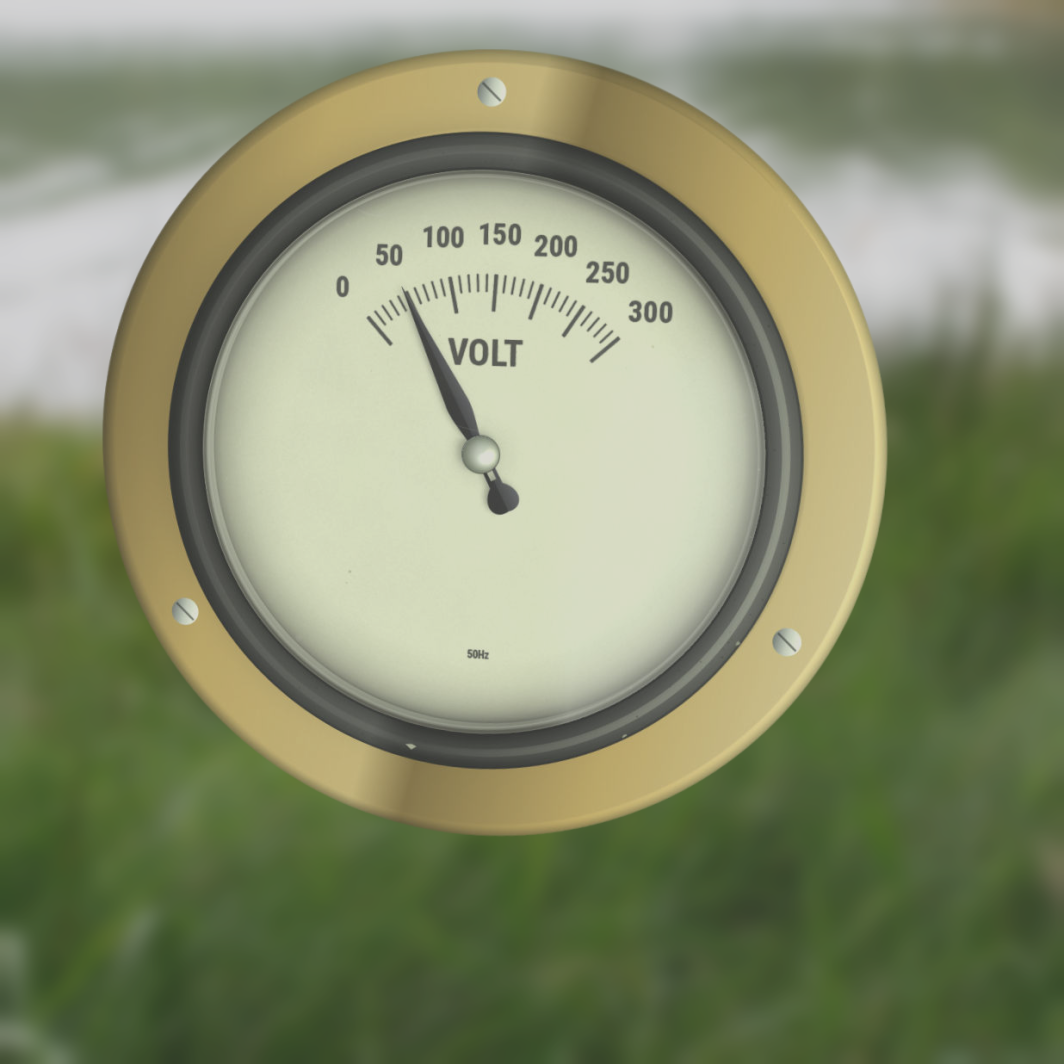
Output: 50 V
